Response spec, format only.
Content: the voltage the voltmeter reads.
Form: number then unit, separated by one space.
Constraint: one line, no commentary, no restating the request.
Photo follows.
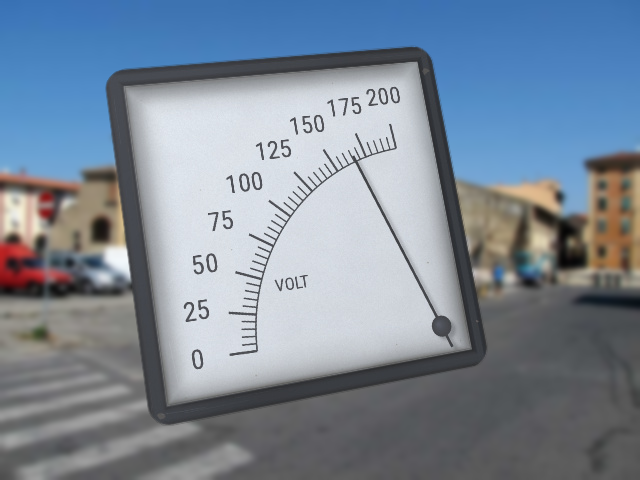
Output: 165 V
